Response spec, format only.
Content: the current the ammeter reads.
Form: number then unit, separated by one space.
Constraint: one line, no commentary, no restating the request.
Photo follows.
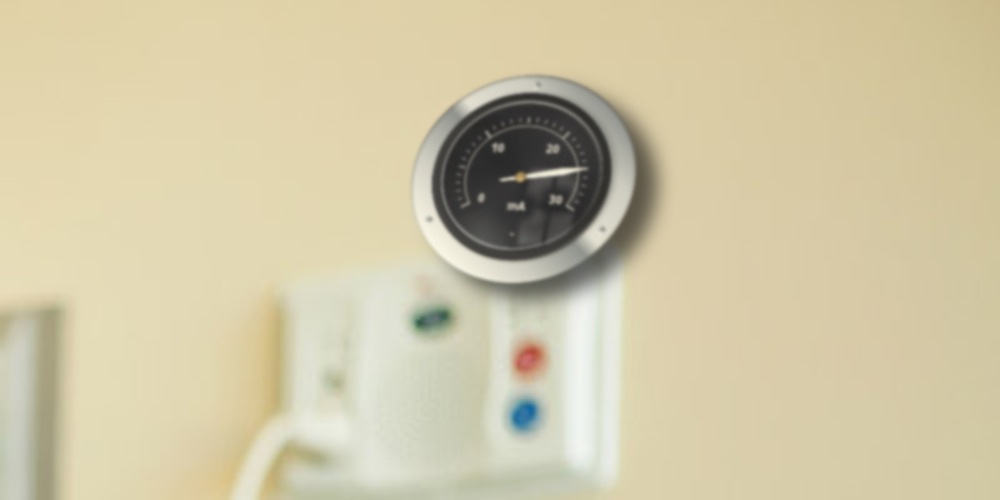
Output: 25 mA
